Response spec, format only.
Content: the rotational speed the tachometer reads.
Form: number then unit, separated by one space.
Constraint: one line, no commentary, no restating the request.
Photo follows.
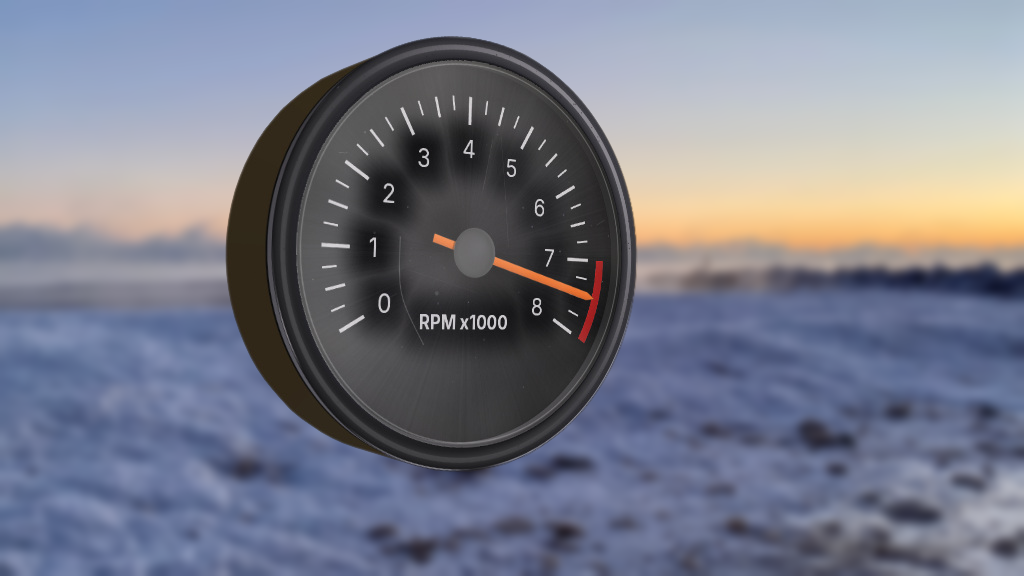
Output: 7500 rpm
